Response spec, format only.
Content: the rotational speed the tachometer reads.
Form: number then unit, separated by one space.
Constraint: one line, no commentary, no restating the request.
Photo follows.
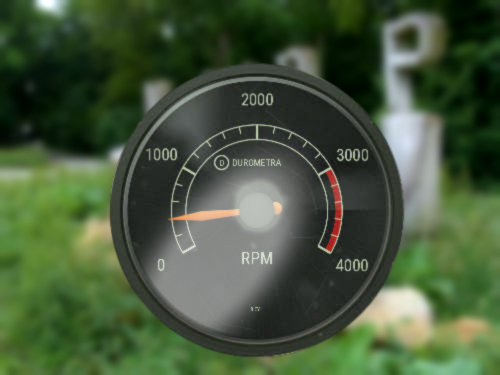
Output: 400 rpm
